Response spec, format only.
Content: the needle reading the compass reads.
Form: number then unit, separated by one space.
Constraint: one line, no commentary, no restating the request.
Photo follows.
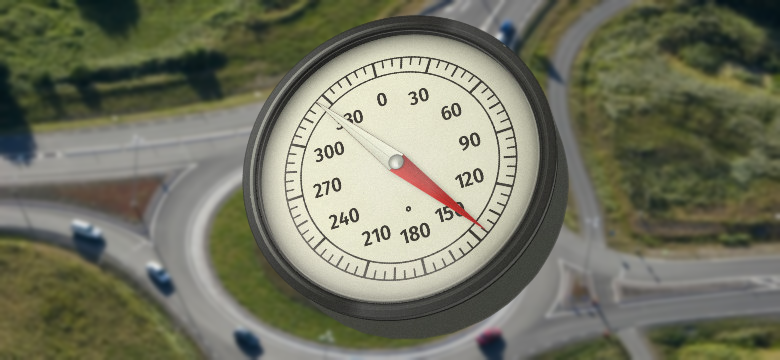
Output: 145 °
